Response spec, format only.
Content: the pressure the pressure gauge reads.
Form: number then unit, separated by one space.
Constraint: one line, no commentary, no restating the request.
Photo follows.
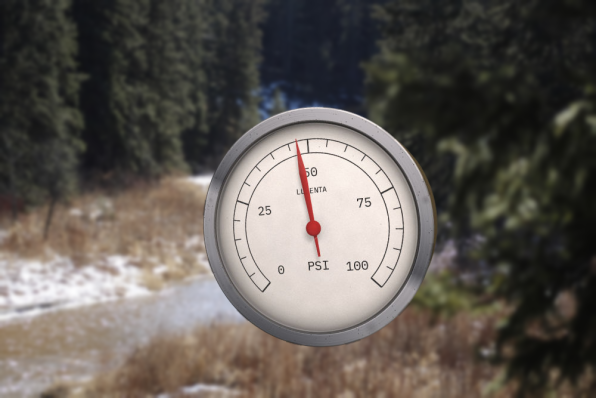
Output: 47.5 psi
